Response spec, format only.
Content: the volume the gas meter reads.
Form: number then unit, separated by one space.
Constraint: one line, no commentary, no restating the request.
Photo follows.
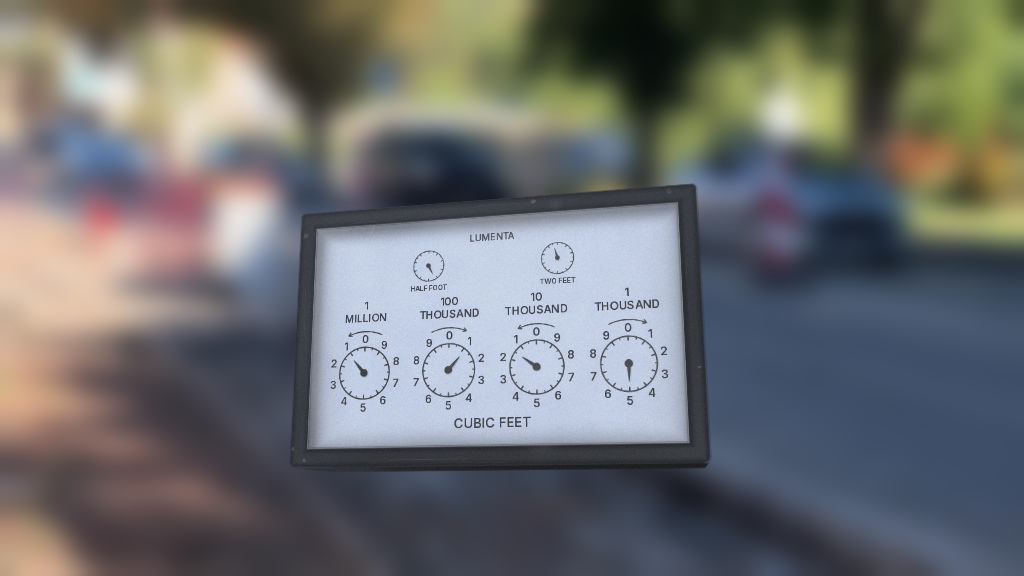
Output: 111500 ft³
